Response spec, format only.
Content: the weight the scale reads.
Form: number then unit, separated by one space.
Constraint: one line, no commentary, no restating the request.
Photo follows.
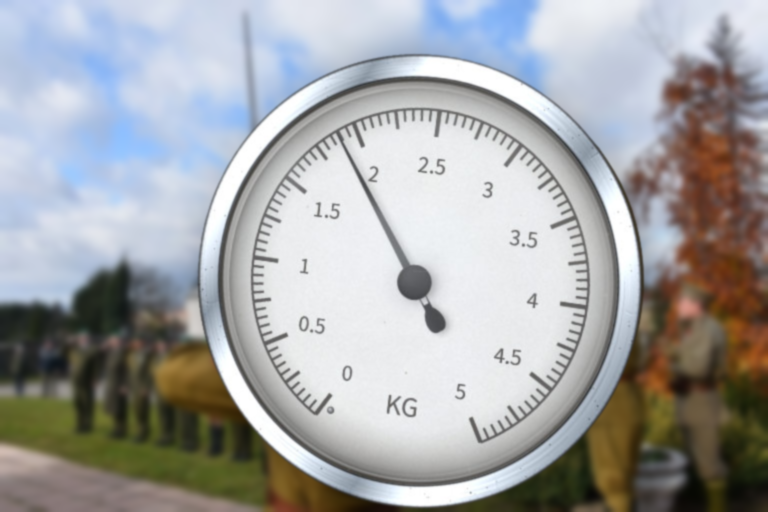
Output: 1.9 kg
